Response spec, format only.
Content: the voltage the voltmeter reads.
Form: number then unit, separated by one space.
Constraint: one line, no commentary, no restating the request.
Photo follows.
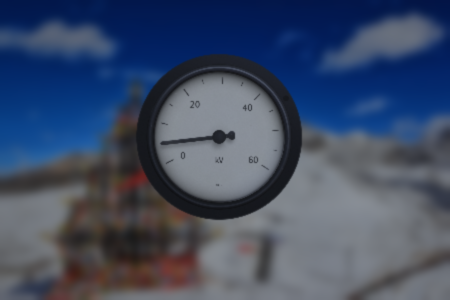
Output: 5 kV
